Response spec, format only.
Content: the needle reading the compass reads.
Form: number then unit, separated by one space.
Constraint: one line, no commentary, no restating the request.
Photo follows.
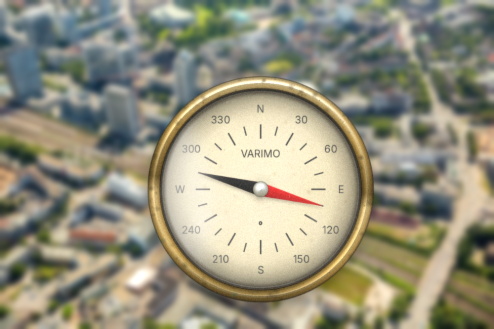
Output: 105 °
